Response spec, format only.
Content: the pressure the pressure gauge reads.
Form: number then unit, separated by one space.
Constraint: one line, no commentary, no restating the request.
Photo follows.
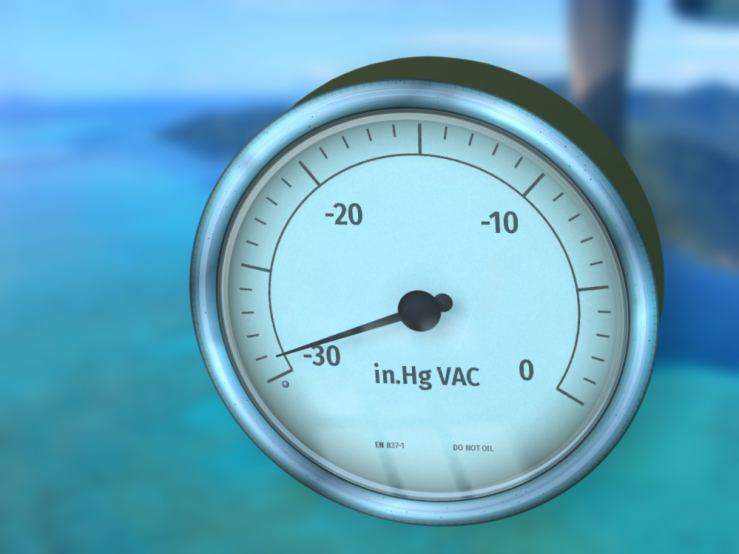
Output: -29 inHg
